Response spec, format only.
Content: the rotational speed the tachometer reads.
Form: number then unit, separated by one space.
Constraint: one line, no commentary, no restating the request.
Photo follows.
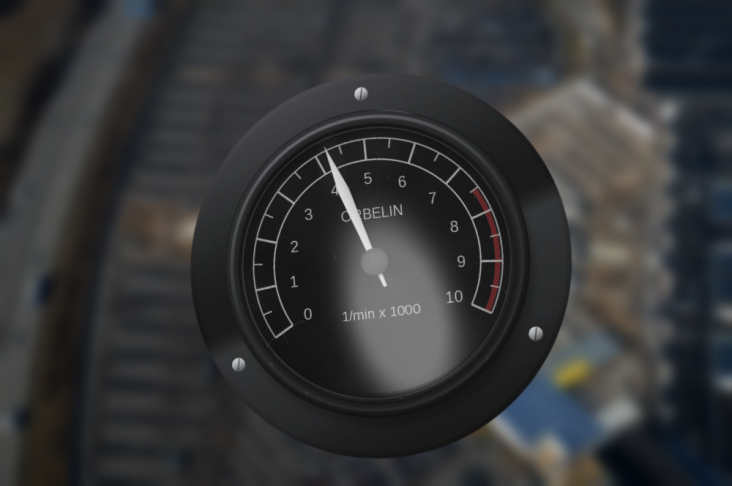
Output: 4250 rpm
